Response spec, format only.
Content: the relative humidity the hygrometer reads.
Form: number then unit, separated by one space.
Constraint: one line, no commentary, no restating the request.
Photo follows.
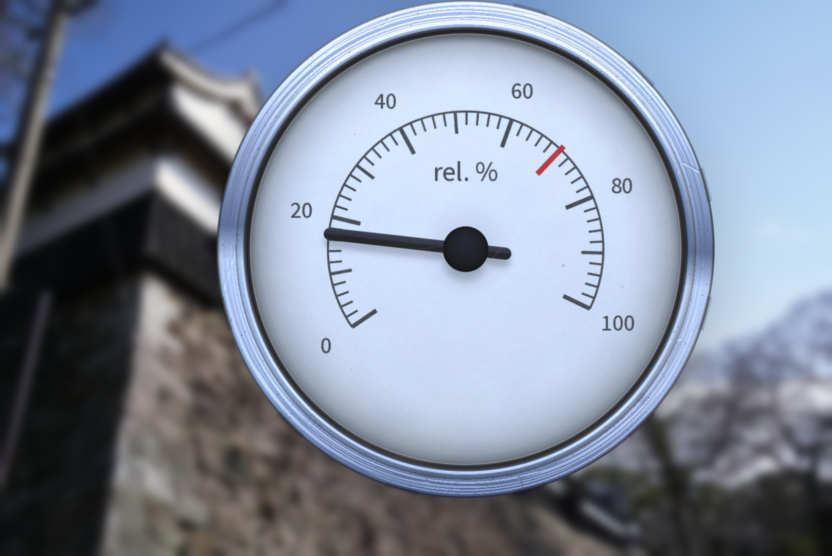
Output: 17 %
